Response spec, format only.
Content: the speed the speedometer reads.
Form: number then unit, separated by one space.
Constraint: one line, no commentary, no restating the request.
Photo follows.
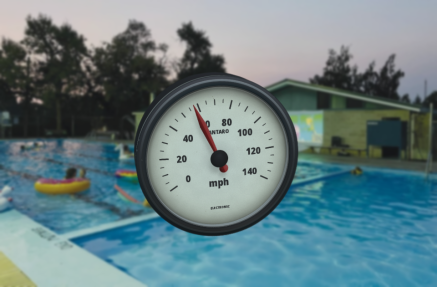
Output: 57.5 mph
